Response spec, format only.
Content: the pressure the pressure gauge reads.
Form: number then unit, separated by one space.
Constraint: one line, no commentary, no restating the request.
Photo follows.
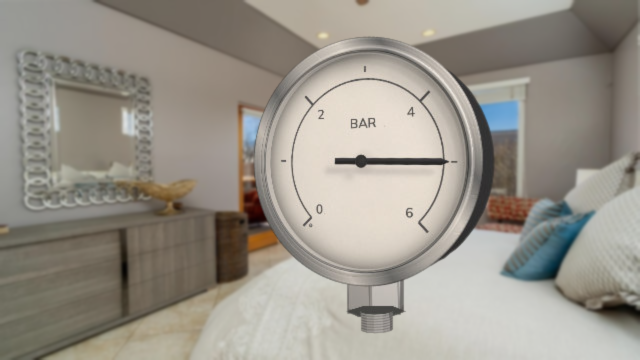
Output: 5 bar
